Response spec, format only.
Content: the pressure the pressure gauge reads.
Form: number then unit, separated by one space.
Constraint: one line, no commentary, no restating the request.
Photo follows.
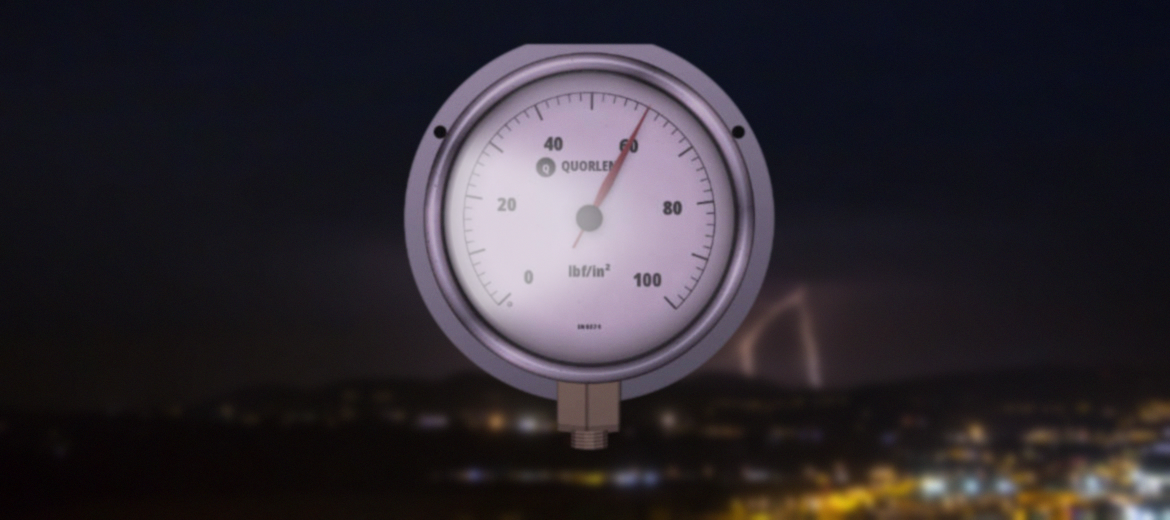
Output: 60 psi
